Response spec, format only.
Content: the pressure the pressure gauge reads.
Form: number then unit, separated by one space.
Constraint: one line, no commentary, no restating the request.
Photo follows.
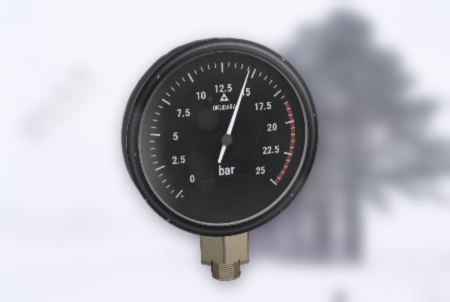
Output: 14.5 bar
